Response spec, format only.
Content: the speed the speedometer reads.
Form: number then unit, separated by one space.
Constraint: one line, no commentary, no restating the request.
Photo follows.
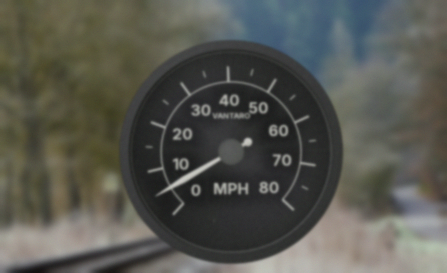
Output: 5 mph
